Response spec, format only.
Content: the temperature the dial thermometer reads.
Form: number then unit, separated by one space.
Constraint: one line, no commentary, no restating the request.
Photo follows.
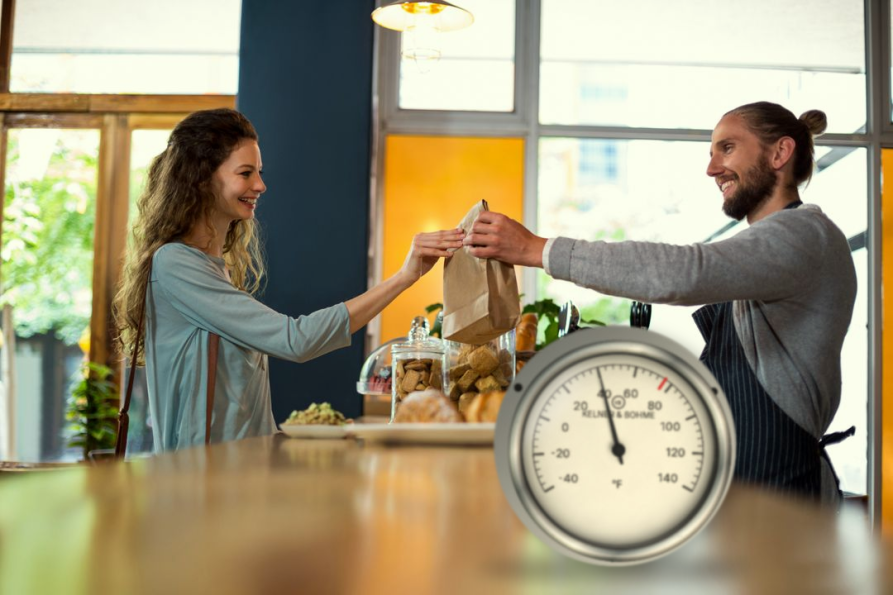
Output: 40 °F
